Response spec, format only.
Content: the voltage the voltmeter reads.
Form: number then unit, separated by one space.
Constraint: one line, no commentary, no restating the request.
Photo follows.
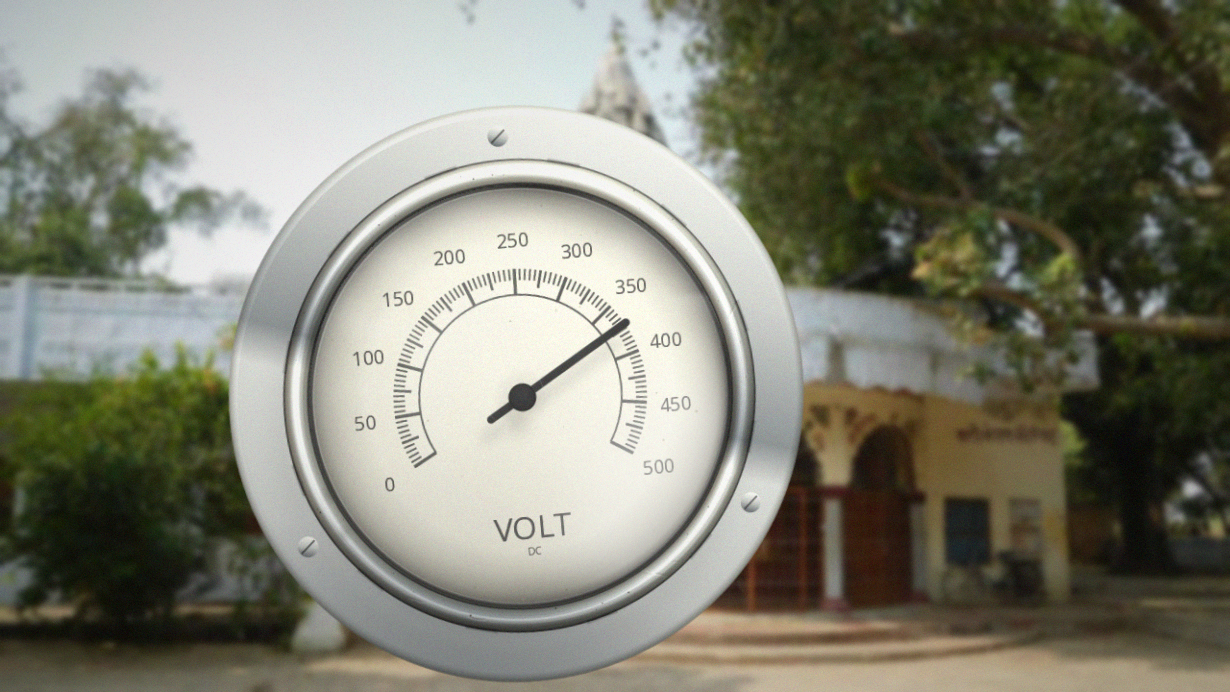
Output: 370 V
